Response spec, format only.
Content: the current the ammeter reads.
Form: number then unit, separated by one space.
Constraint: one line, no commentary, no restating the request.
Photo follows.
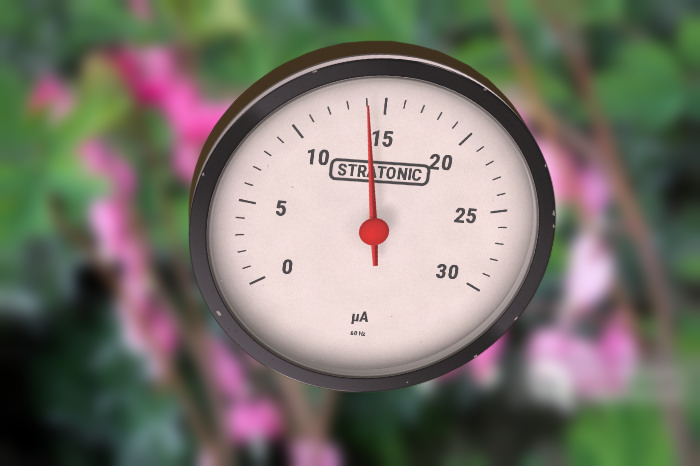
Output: 14 µA
